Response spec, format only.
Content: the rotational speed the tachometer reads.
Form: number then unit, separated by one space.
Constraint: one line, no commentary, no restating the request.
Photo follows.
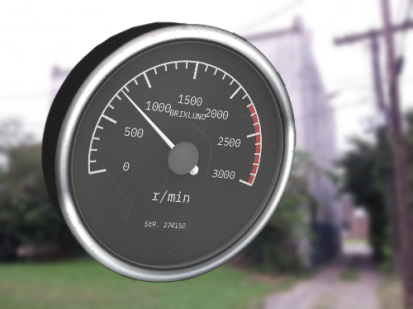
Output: 750 rpm
